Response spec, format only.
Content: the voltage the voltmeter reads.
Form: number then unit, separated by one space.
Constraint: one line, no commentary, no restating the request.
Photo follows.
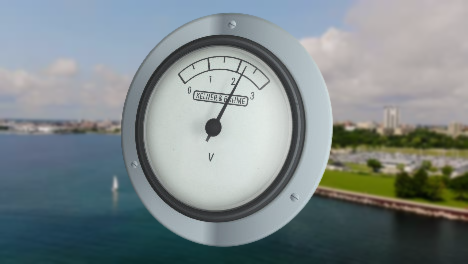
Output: 2.25 V
